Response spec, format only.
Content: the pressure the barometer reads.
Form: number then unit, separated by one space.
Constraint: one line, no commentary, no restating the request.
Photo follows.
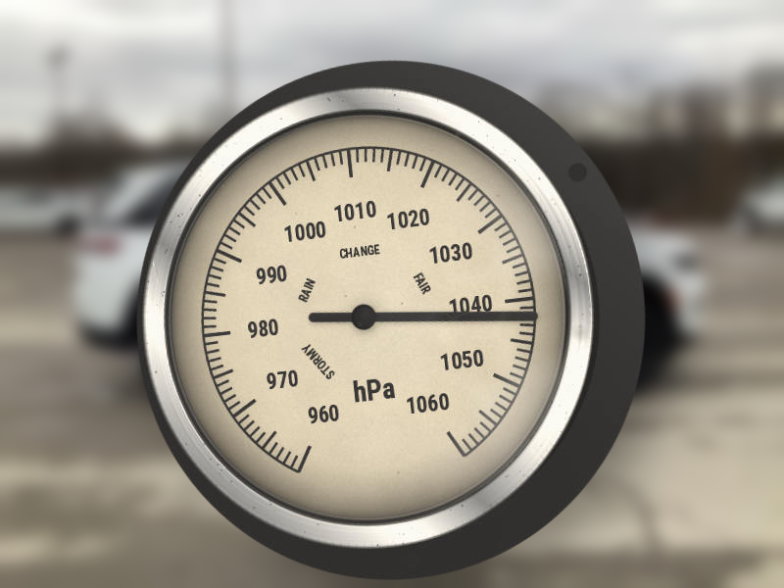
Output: 1042 hPa
